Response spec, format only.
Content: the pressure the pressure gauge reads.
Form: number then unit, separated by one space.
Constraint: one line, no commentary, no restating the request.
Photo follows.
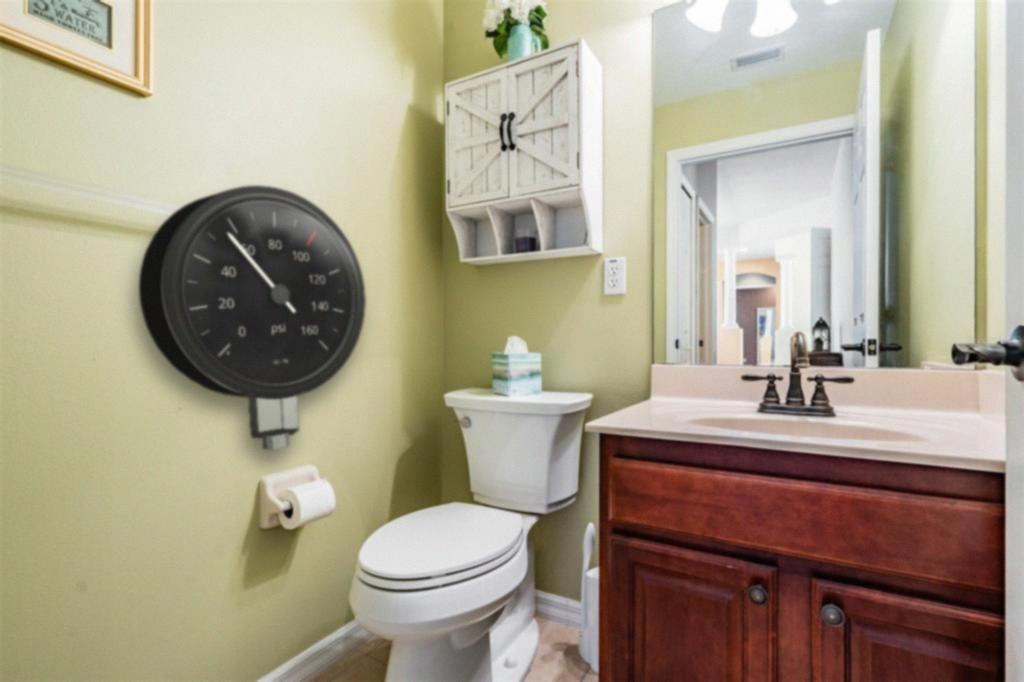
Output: 55 psi
